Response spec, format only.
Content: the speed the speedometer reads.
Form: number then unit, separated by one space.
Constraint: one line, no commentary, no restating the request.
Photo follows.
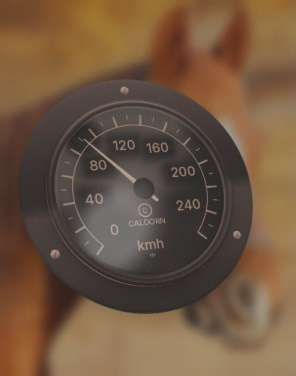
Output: 90 km/h
